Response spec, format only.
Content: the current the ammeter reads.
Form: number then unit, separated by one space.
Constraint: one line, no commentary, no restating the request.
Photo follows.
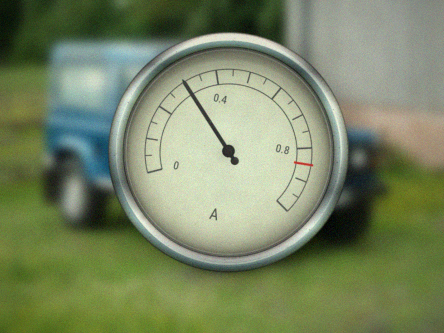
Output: 0.3 A
